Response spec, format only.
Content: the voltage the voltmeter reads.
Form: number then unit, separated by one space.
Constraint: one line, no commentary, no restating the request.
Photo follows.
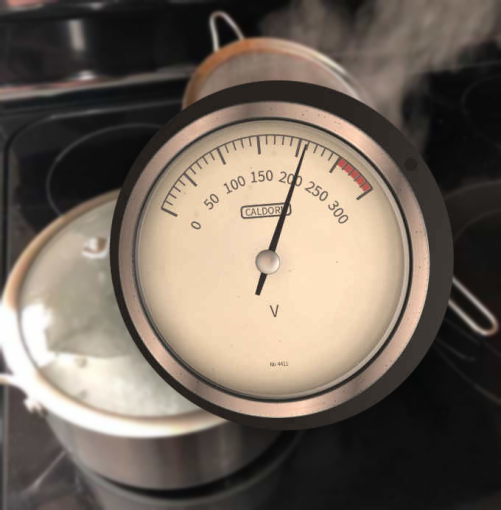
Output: 210 V
